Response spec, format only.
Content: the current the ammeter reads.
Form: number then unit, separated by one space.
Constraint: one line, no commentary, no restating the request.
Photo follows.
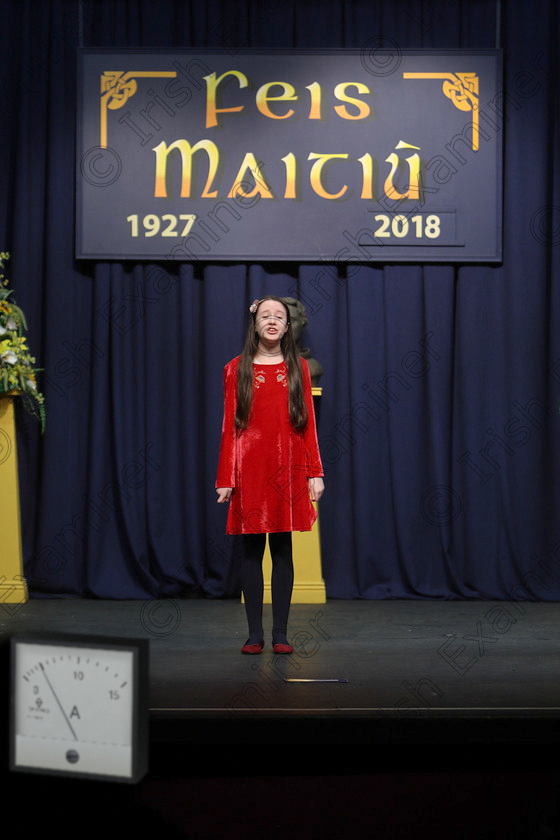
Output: 5 A
